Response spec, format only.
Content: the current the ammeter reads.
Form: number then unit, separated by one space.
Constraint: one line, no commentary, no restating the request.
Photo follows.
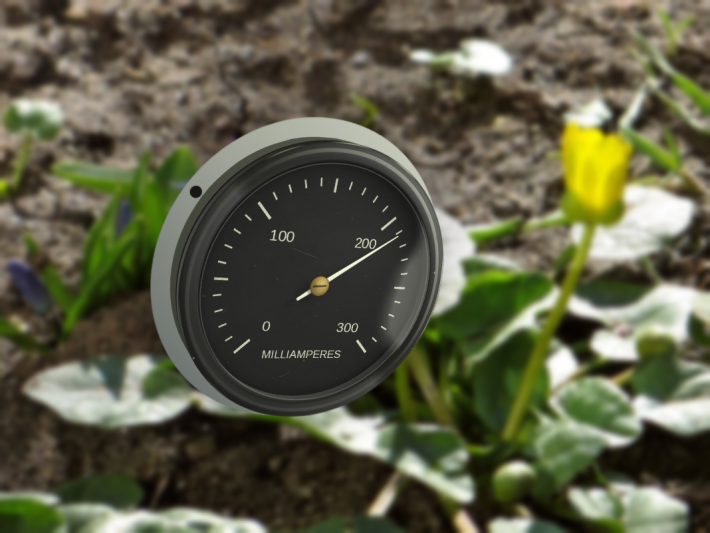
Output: 210 mA
